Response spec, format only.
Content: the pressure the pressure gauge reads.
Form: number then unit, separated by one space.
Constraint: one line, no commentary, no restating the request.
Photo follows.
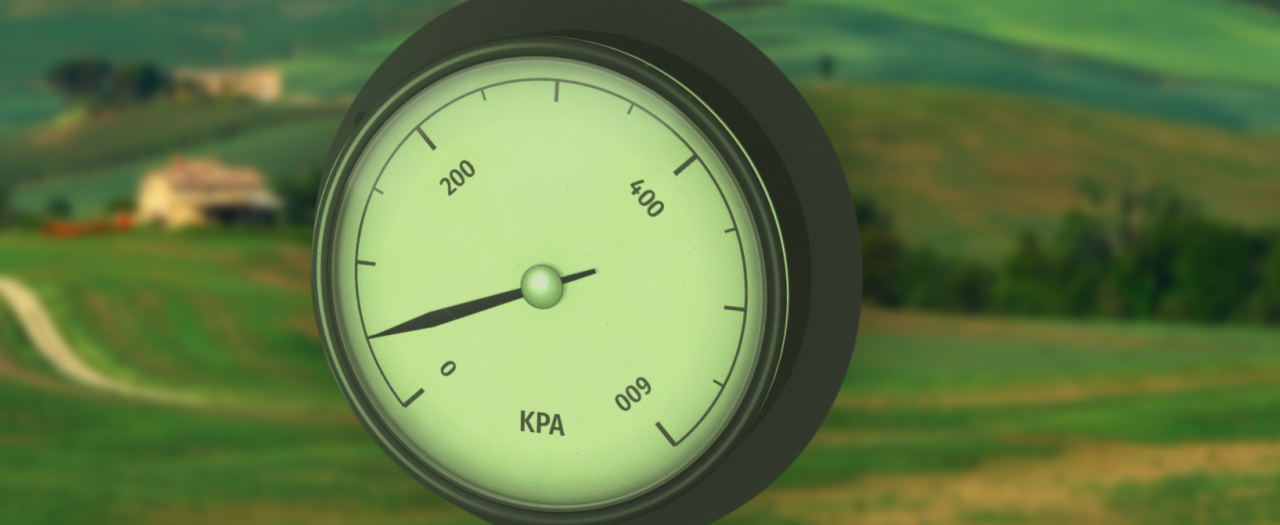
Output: 50 kPa
